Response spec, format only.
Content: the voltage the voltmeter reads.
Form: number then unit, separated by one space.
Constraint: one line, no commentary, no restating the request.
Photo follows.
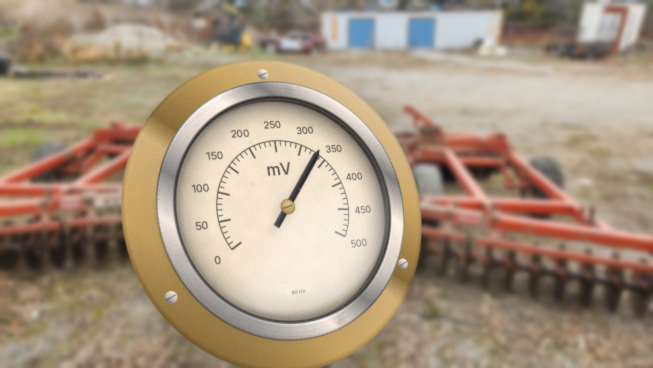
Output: 330 mV
